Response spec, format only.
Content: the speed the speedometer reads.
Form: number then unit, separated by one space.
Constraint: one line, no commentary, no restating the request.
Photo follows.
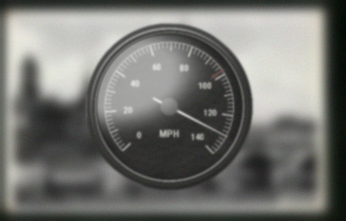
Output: 130 mph
